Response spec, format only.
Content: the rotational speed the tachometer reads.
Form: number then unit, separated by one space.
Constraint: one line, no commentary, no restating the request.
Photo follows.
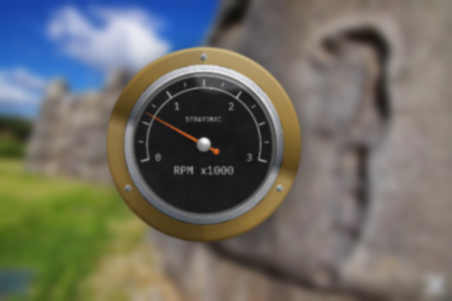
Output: 625 rpm
